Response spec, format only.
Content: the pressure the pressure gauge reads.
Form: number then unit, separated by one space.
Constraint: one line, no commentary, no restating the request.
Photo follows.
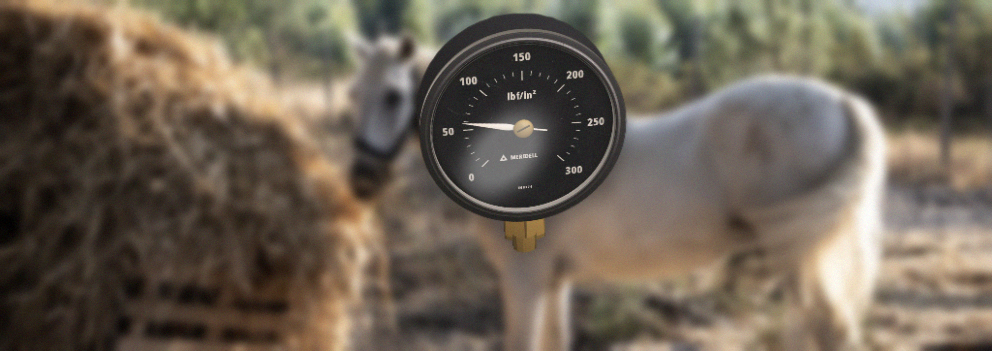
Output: 60 psi
